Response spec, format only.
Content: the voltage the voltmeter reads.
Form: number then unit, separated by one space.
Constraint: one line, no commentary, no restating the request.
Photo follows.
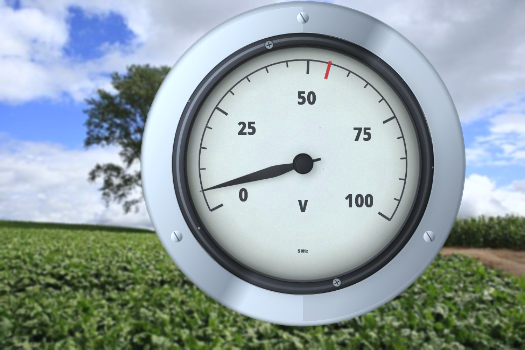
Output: 5 V
